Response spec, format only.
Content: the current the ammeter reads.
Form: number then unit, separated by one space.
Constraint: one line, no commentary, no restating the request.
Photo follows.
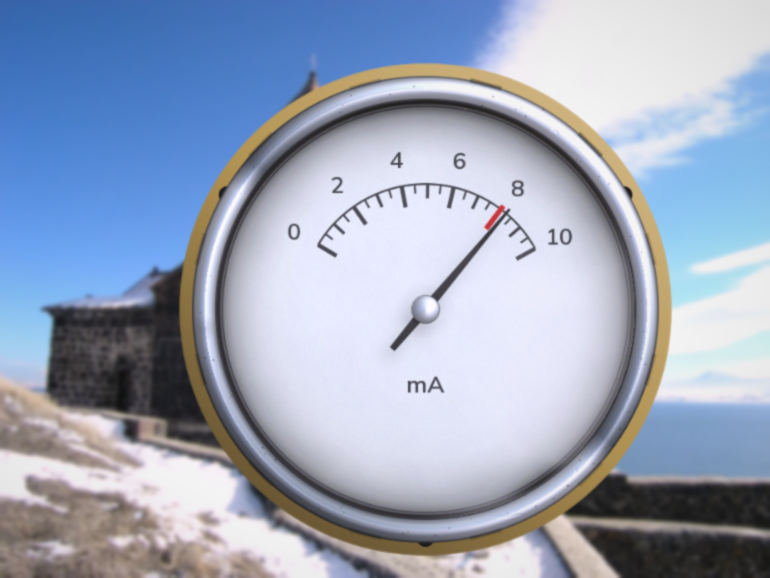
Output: 8.25 mA
